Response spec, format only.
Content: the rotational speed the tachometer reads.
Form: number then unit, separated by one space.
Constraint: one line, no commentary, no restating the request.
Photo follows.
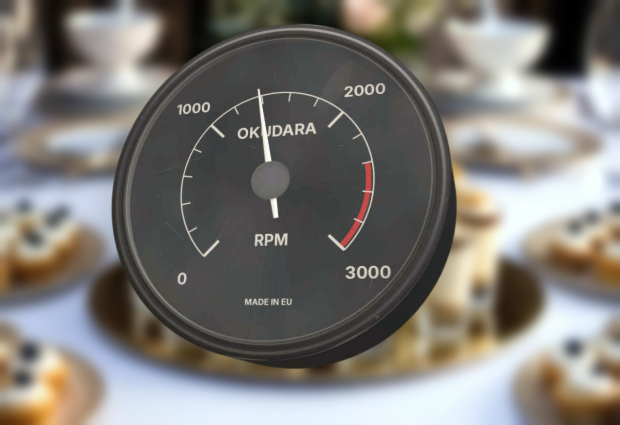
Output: 1400 rpm
